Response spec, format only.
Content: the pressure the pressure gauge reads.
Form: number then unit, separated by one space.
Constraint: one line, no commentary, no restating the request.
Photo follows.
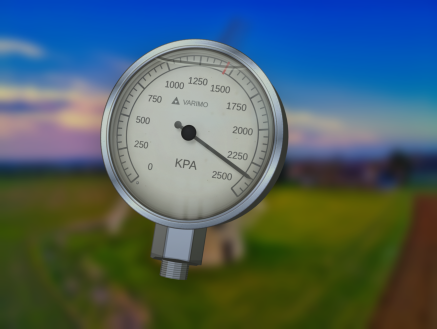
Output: 2350 kPa
